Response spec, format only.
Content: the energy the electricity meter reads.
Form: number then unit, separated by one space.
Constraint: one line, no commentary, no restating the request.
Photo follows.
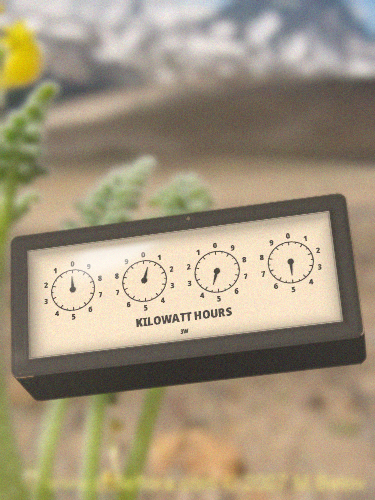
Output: 45 kWh
